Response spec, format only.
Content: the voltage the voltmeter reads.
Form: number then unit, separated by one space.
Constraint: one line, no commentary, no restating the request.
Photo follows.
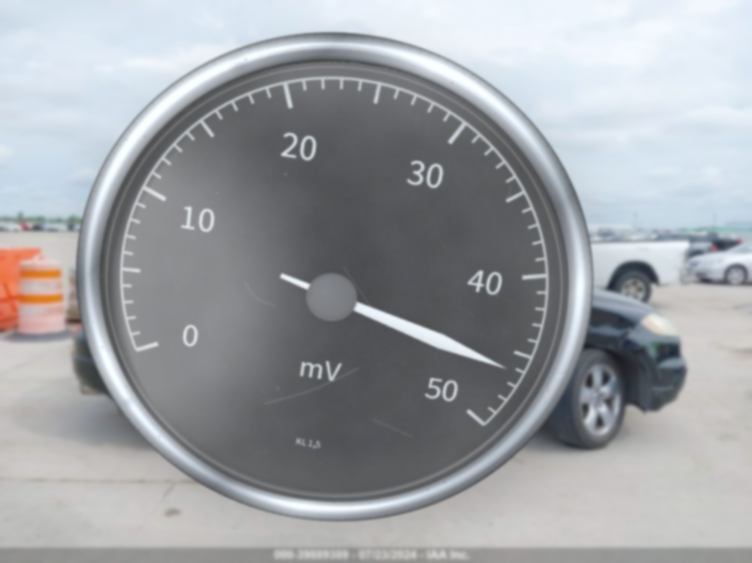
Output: 46 mV
